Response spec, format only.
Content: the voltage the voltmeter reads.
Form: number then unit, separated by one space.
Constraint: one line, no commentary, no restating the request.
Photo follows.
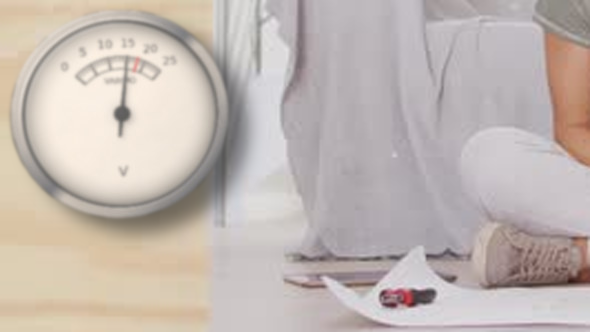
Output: 15 V
